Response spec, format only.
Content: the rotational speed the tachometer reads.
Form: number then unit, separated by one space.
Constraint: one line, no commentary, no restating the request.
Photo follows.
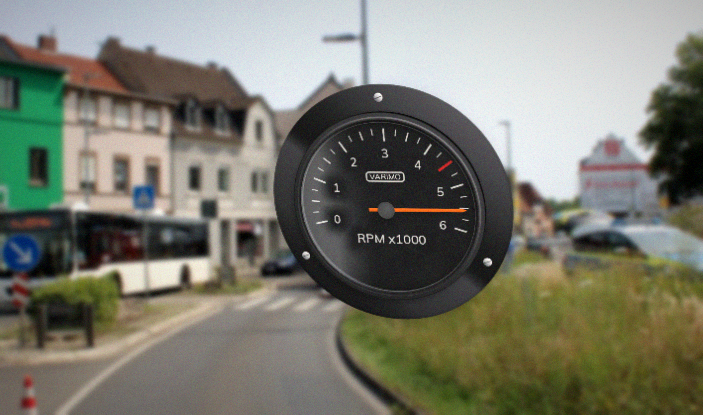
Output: 5500 rpm
